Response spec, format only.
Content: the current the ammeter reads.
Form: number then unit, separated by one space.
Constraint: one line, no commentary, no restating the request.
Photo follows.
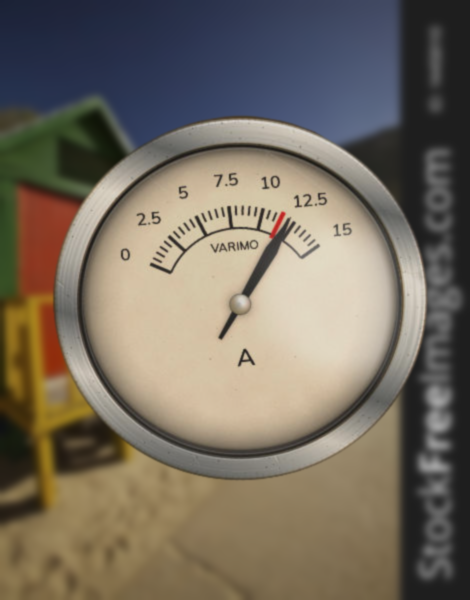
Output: 12 A
